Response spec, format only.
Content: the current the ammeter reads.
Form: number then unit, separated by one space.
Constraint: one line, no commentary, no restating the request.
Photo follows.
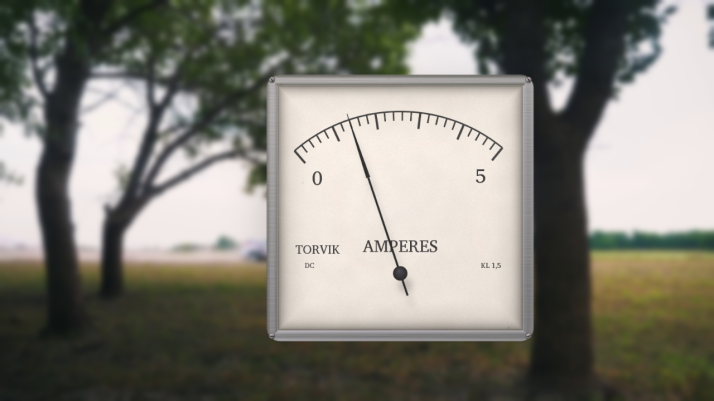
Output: 1.4 A
